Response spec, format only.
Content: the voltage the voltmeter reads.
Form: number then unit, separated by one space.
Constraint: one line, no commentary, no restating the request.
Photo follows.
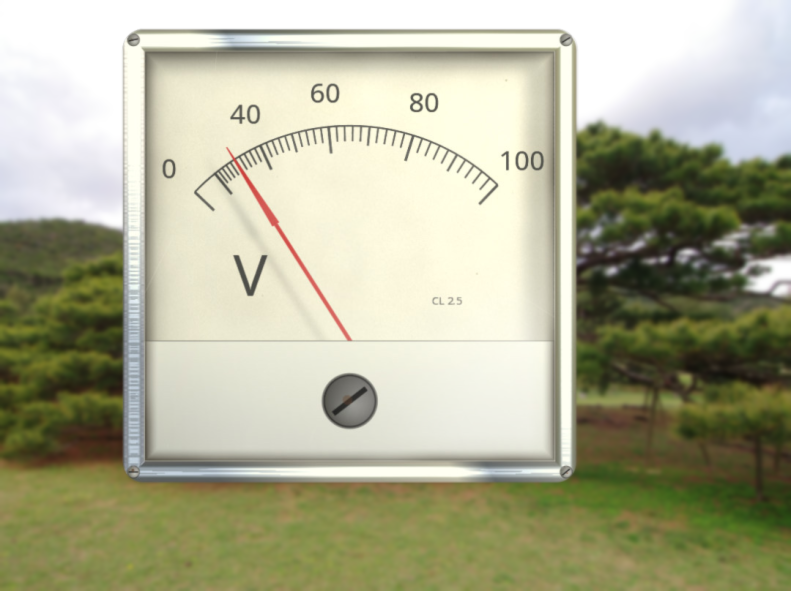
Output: 30 V
